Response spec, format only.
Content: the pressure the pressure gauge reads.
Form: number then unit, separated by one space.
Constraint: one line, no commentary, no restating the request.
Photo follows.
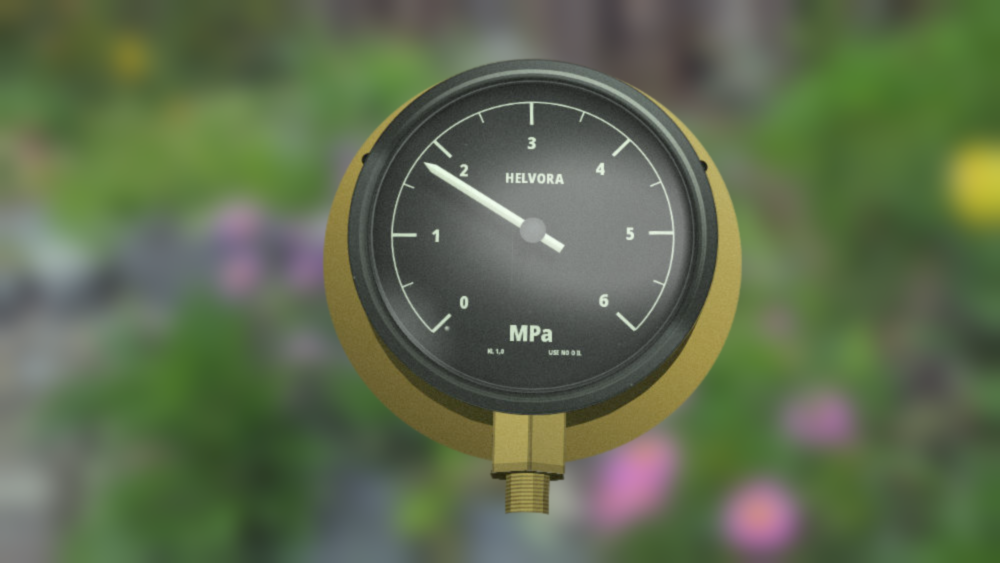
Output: 1.75 MPa
